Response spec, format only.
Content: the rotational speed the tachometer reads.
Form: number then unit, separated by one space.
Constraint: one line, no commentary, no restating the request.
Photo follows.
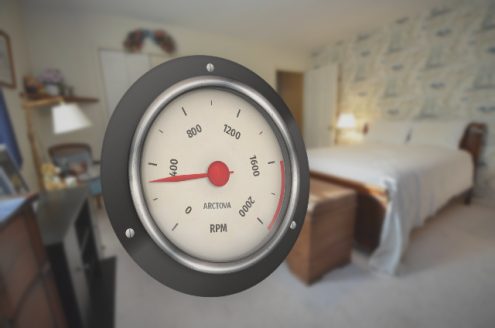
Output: 300 rpm
